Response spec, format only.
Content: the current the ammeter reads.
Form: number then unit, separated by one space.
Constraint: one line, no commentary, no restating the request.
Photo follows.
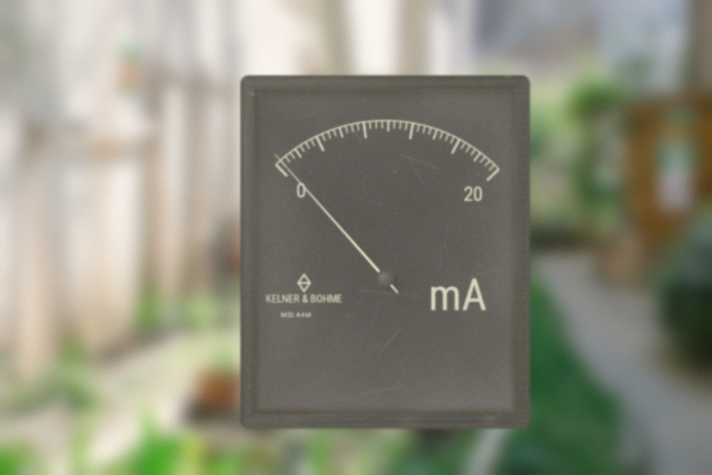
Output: 0.5 mA
